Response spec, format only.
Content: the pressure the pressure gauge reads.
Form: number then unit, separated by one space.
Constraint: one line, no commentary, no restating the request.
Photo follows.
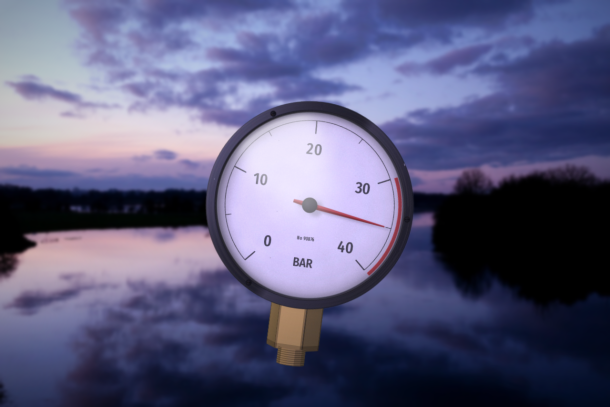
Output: 35 bar
